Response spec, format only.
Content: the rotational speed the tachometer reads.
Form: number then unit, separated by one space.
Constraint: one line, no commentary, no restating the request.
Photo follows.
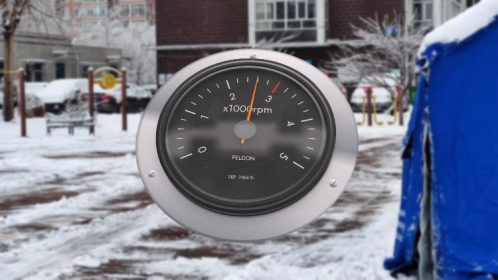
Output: 2600 rpm
